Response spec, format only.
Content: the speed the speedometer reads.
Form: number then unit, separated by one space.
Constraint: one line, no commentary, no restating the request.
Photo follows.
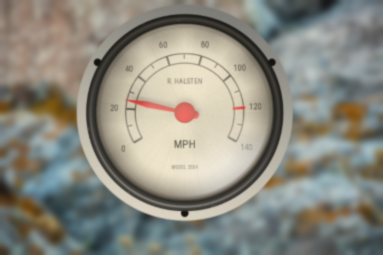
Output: 25 mph
